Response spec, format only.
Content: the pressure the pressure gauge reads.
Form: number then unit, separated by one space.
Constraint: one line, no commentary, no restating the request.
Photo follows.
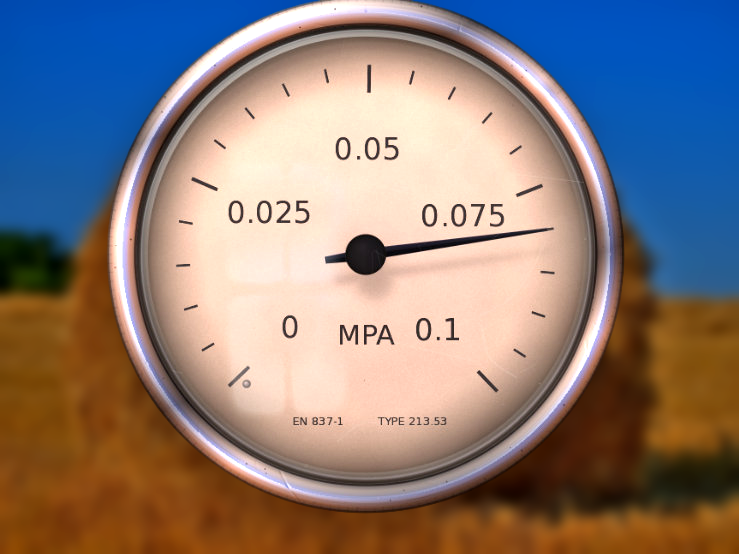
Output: 0.08 MPa
